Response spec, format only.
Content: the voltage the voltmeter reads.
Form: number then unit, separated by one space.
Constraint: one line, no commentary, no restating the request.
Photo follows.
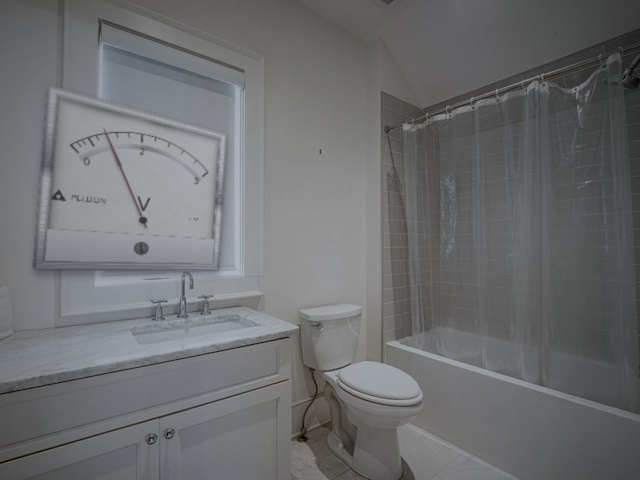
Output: 1.4 V
